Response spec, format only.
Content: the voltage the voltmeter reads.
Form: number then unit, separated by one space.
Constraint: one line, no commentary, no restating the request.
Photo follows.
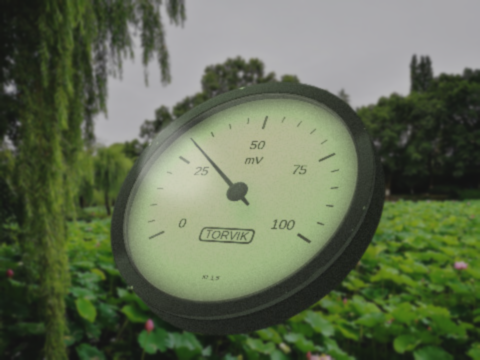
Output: 30 mV
